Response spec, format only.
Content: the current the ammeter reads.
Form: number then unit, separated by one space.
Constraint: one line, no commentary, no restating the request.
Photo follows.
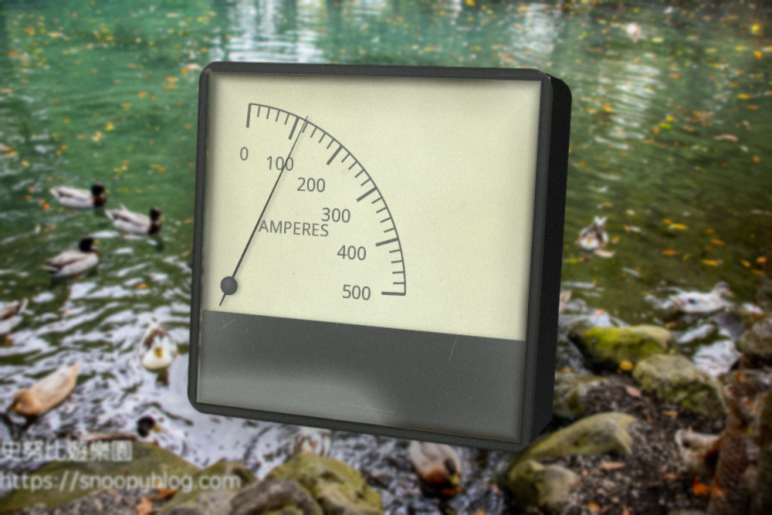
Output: 120 A
